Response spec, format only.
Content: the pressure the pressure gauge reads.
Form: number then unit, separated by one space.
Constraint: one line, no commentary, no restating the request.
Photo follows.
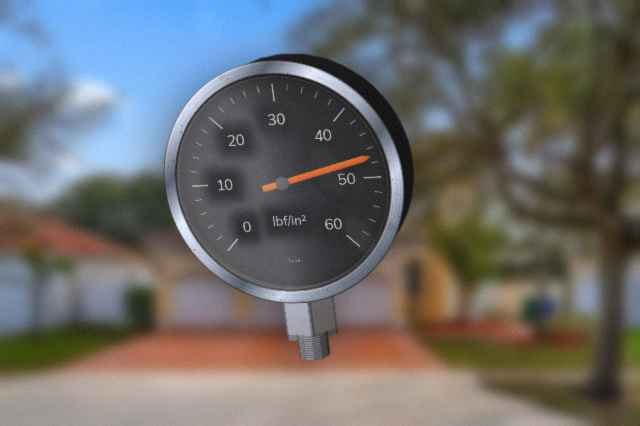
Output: 47 psi
